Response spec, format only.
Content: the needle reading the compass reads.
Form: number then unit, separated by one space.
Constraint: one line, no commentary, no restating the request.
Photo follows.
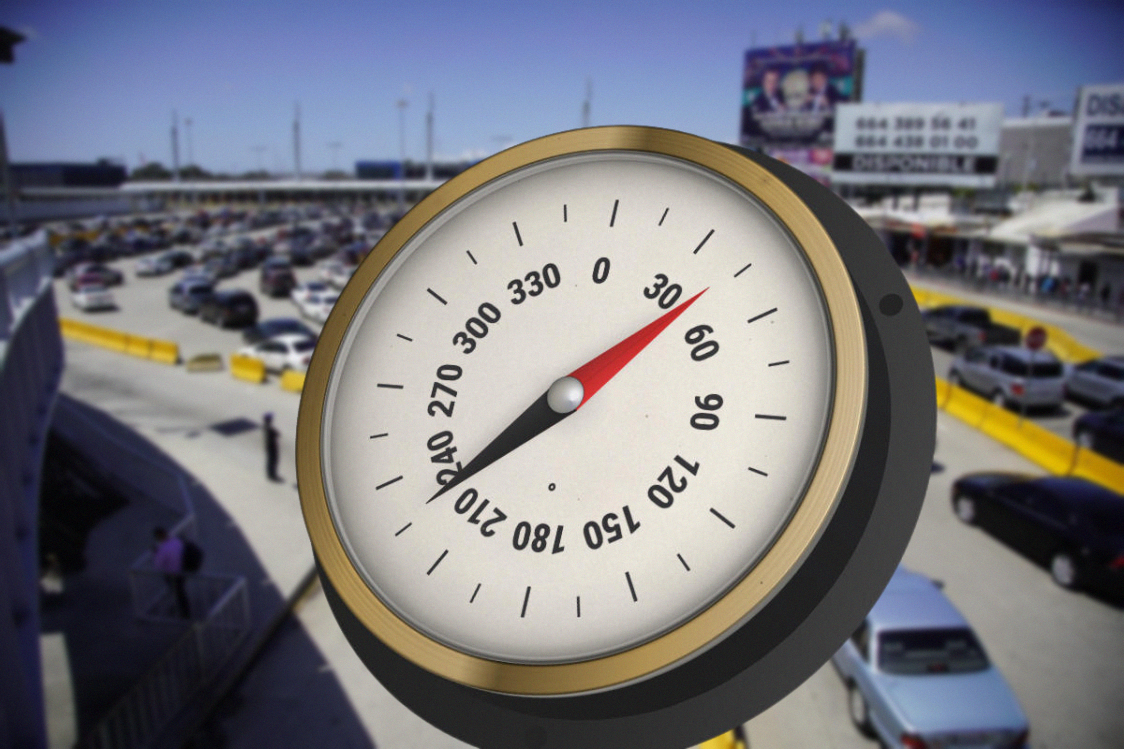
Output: 45 °
